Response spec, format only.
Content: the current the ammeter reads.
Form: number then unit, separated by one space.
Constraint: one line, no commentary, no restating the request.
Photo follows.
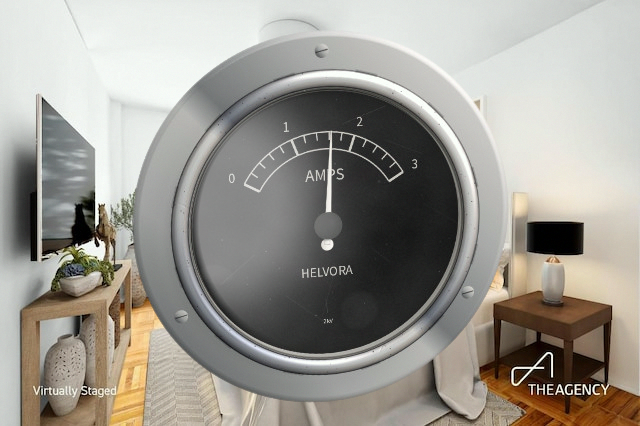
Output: 1.6 A
